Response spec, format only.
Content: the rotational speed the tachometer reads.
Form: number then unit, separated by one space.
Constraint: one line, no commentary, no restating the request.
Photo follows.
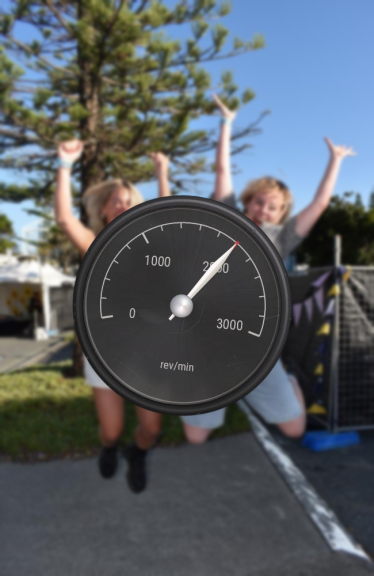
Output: 2000 rpm
